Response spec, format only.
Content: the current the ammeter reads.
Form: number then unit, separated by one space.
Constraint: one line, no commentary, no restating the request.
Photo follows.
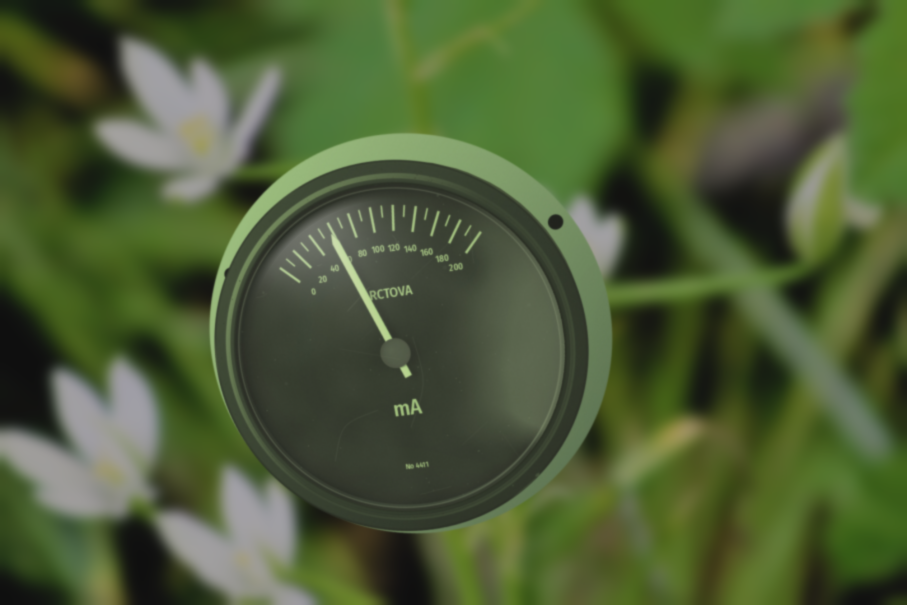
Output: 60 mA
